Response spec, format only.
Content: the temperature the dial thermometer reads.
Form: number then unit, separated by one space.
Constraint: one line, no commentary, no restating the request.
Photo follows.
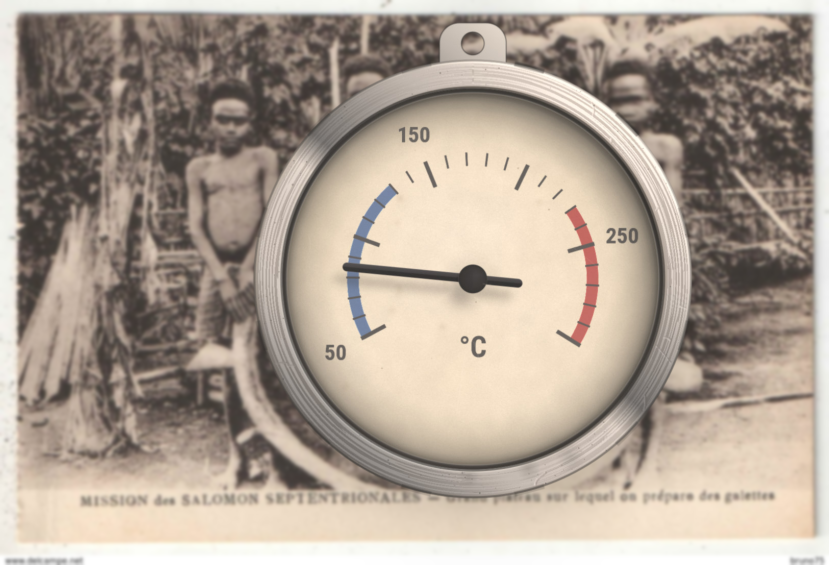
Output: 85 °C
